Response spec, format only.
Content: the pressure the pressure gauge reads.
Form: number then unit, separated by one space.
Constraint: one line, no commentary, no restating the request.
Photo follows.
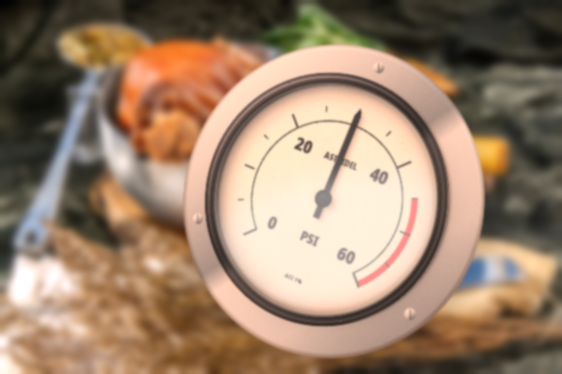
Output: 30 psi
